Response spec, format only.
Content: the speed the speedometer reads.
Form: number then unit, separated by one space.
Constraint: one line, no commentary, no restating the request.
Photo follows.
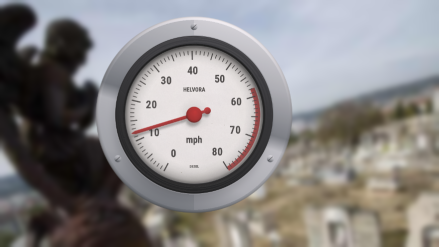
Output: 12 mph
